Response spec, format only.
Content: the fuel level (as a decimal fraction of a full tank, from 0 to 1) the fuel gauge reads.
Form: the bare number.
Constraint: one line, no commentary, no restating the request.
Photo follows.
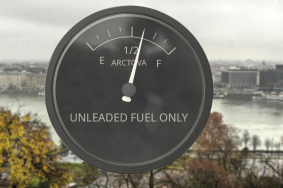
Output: 0.625
